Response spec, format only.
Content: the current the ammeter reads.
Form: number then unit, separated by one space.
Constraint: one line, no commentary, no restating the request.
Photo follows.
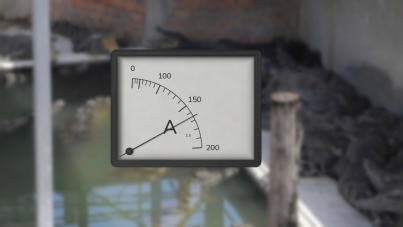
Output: 165 A
